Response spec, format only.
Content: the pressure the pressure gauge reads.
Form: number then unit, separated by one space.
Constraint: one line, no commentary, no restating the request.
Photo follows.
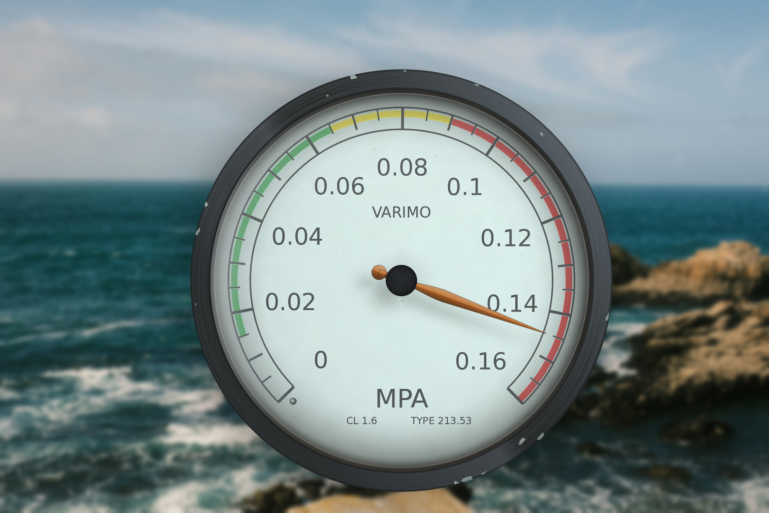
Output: 0.145 MPa
